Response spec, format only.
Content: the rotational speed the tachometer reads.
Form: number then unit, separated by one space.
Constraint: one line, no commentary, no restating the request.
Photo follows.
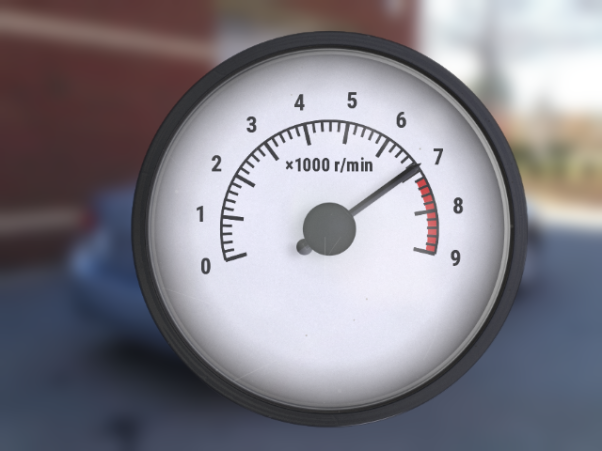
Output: 6900 rpm
